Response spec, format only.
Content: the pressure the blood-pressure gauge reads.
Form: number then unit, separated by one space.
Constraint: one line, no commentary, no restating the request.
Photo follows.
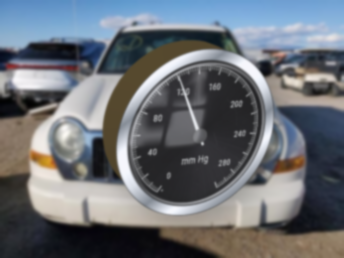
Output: 120 mmHg
